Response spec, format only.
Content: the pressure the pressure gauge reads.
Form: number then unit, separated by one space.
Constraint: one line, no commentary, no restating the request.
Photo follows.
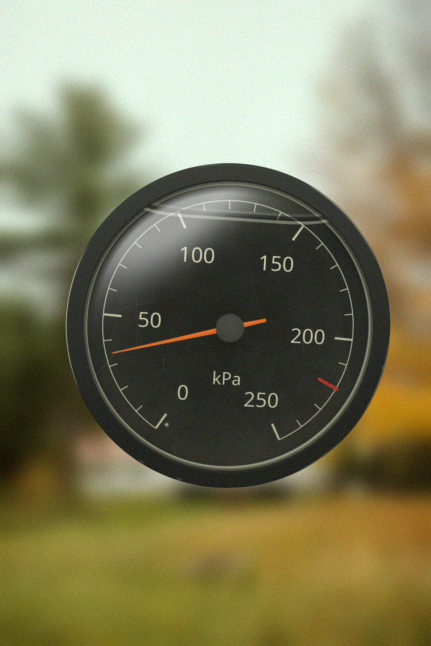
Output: 35 kPa
